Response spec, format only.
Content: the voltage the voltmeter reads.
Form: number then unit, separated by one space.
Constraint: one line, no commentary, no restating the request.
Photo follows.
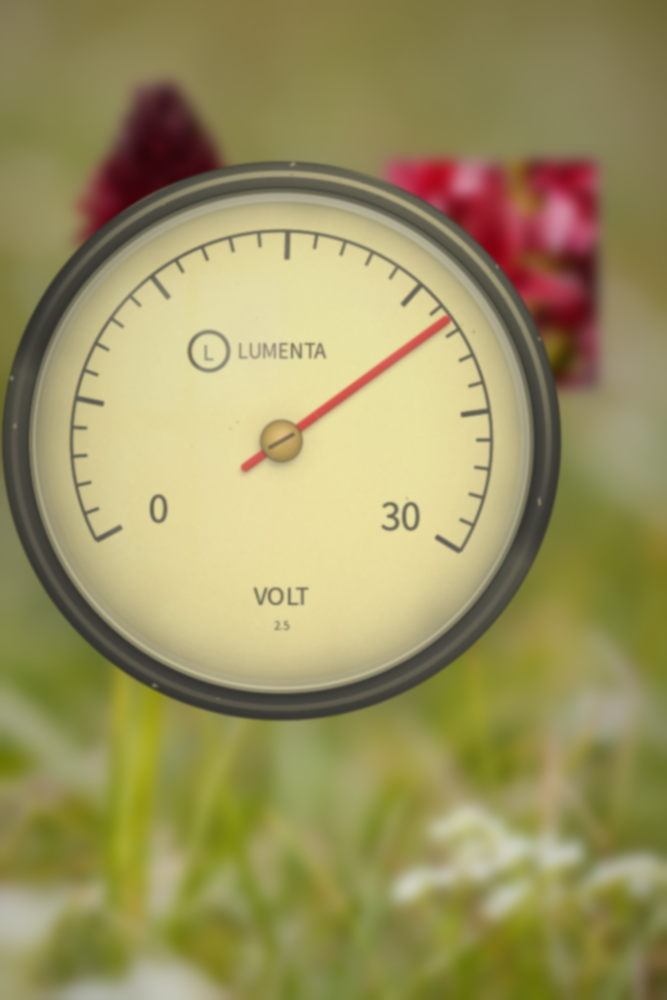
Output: 21.5 V
